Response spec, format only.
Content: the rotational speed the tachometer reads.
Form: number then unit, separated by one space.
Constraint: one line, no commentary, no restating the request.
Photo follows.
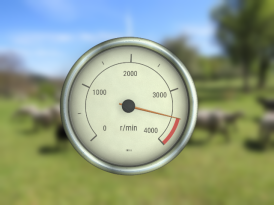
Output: 3500 rpm
